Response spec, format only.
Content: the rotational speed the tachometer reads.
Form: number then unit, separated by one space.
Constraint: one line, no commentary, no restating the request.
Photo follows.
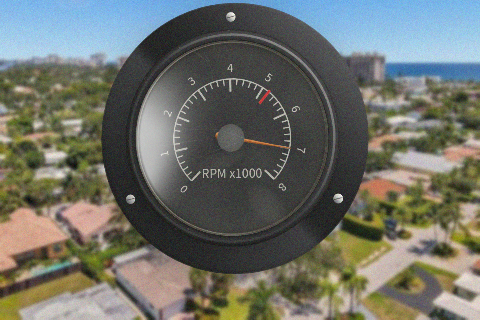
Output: 7000 rpm
